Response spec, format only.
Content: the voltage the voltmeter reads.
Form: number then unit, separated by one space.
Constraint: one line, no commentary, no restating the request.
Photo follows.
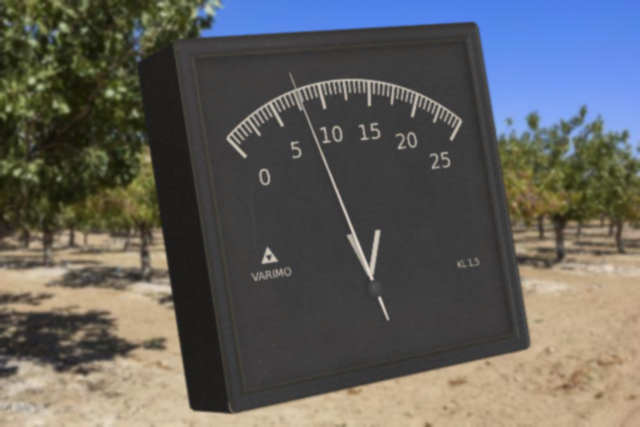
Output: 7.5 V
